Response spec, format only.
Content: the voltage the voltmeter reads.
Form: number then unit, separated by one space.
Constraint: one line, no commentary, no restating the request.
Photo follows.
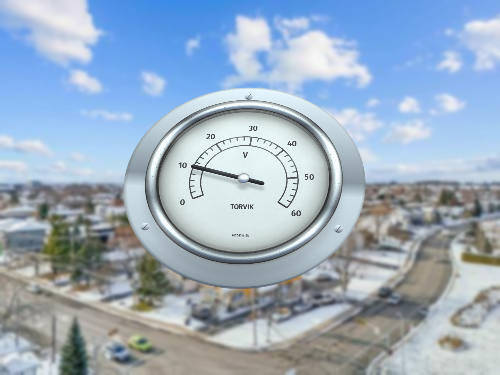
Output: 10 V
